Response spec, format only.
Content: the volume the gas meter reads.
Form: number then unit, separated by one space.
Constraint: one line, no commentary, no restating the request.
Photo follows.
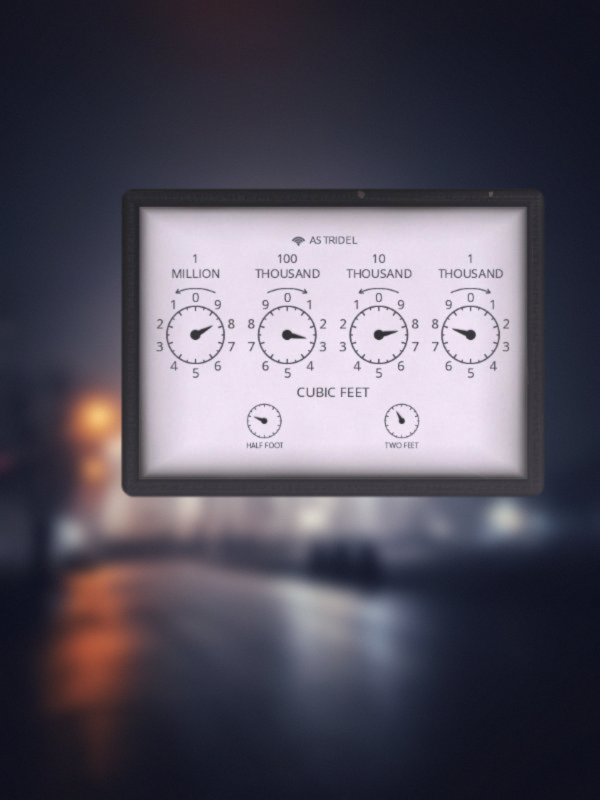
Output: 827800 ft³
